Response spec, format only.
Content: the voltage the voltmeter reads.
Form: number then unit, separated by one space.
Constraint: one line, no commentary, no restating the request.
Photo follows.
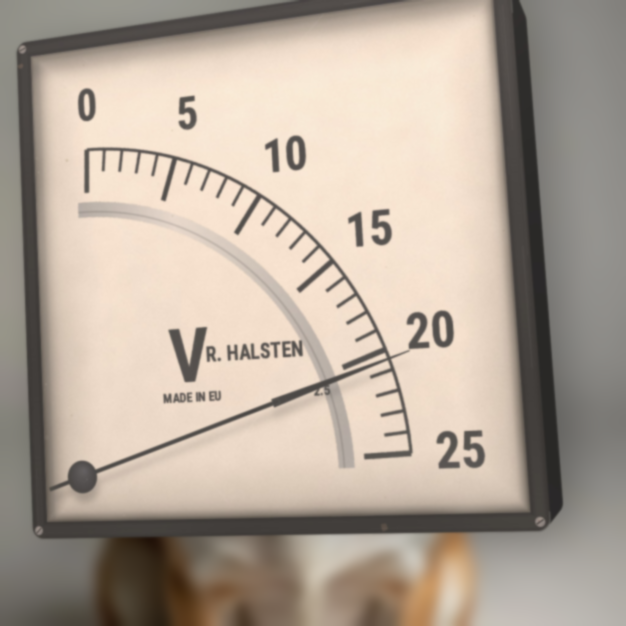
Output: 20.5 V
